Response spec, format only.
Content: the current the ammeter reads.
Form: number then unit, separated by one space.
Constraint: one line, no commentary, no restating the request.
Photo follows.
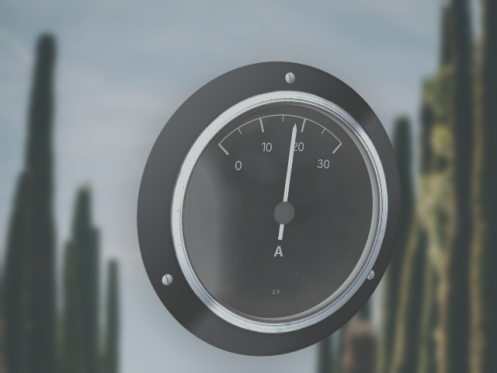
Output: 17.5 A
